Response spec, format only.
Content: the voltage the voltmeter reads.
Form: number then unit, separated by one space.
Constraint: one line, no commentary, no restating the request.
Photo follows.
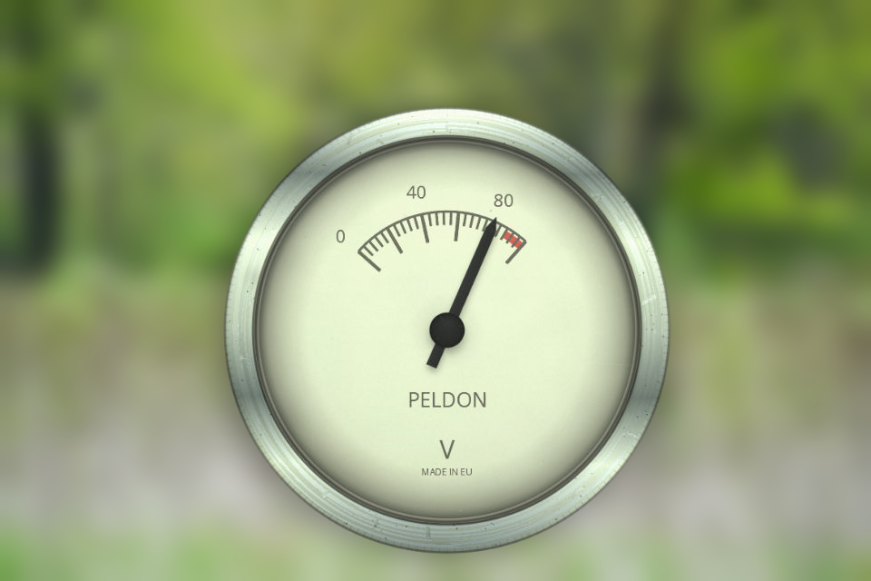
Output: 80 V
